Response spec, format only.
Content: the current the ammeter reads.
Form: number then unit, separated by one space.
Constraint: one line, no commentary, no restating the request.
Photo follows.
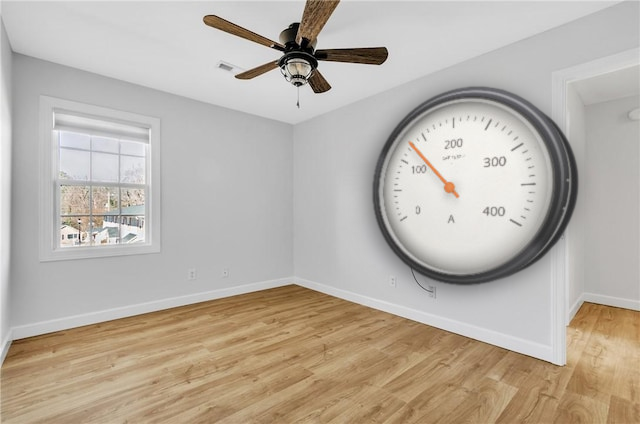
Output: 130 A
